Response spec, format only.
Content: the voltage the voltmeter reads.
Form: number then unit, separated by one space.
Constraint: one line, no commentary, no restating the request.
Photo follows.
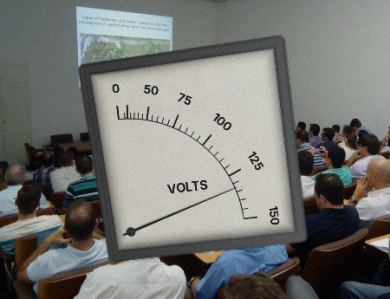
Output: 132.5 V
